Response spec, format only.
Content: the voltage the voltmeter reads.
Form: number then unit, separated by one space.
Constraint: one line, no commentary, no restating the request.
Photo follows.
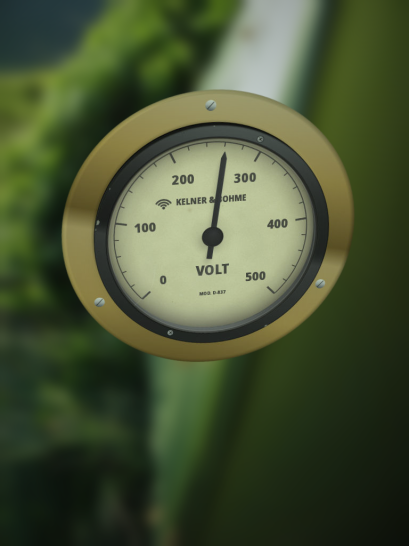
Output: 260 V
